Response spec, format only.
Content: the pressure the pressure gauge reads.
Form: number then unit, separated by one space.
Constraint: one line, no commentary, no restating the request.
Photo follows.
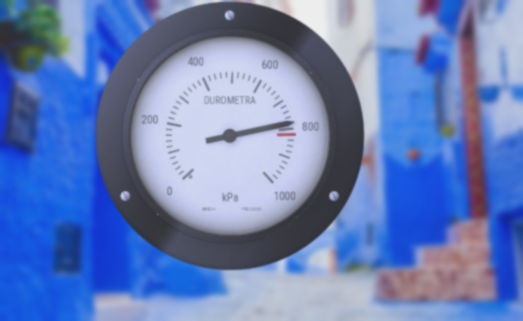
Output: 780 kPa
